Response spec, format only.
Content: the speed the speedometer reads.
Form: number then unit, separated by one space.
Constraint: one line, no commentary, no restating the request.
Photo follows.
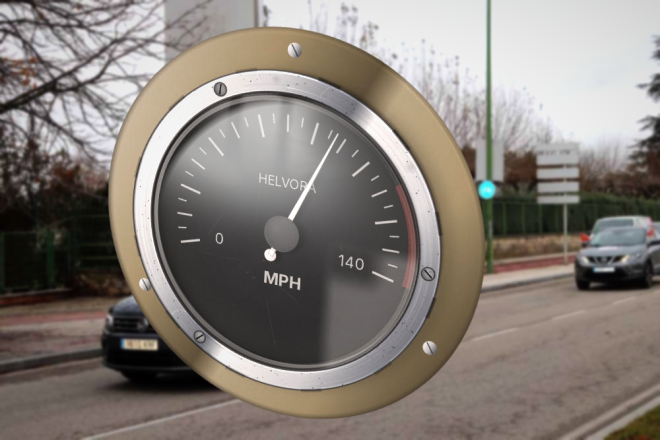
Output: 87.5 mph
